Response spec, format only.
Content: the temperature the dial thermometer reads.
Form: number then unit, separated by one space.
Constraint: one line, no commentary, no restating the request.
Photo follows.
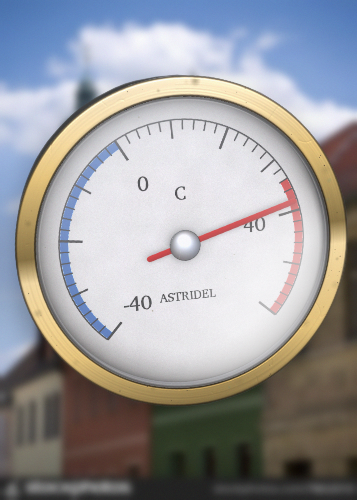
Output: 38 °C
